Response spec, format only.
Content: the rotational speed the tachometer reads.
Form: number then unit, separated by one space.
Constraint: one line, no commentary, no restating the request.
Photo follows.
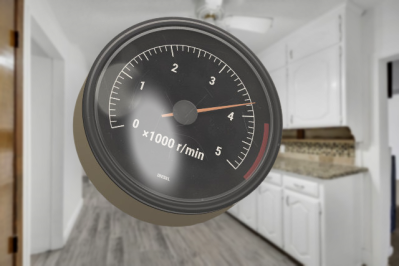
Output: 3800 rpm
